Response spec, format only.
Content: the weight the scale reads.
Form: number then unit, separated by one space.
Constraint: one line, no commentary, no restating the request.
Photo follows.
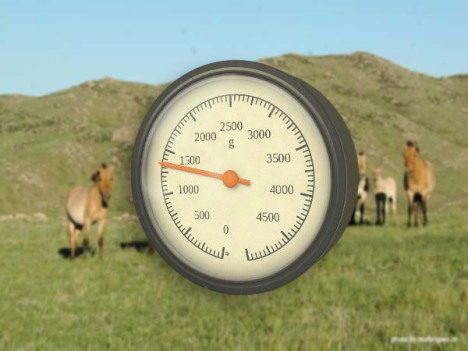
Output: 1350 g
